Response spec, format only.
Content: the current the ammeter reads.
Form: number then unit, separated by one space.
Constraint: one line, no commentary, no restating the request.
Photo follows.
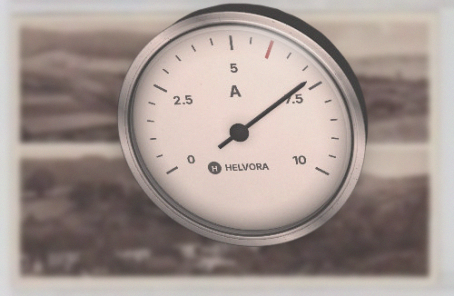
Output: 7.25 A
